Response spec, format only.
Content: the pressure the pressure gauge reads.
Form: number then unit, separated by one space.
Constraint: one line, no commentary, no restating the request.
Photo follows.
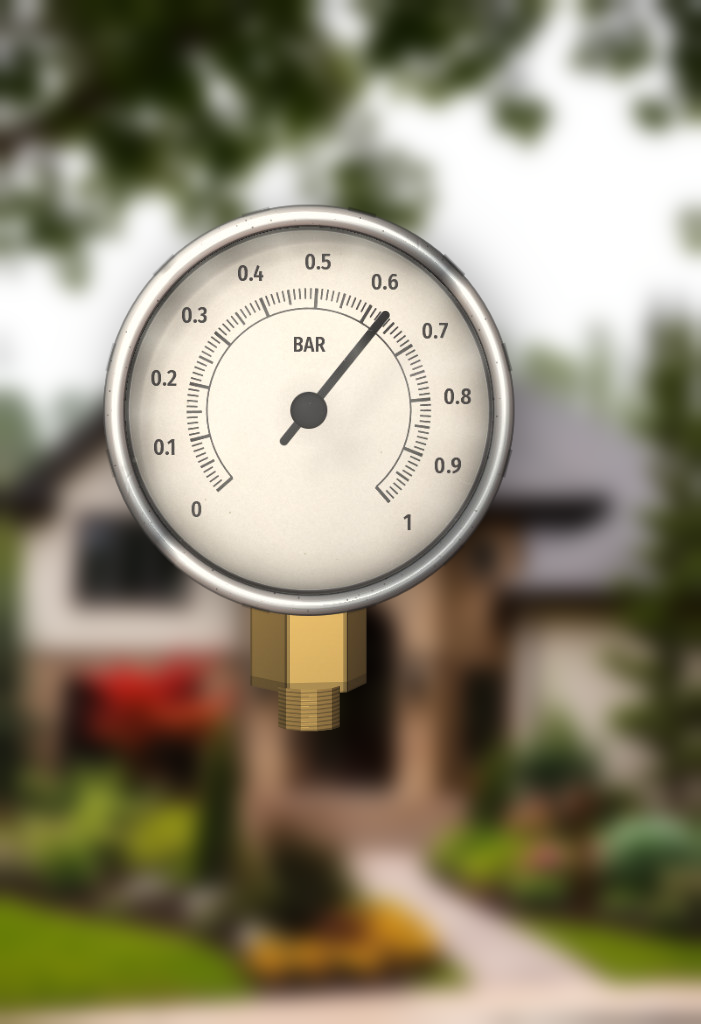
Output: 0.63 bar
